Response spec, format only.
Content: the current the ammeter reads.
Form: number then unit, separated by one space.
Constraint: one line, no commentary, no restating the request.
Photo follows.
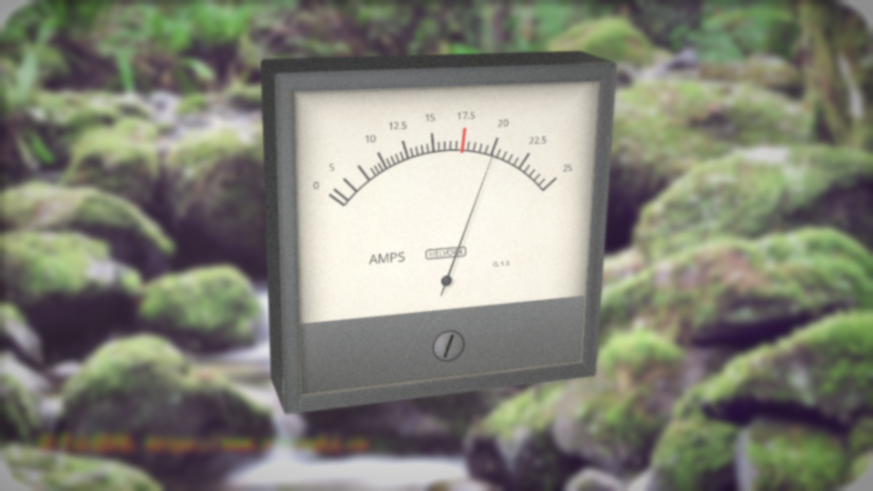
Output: 20 A
